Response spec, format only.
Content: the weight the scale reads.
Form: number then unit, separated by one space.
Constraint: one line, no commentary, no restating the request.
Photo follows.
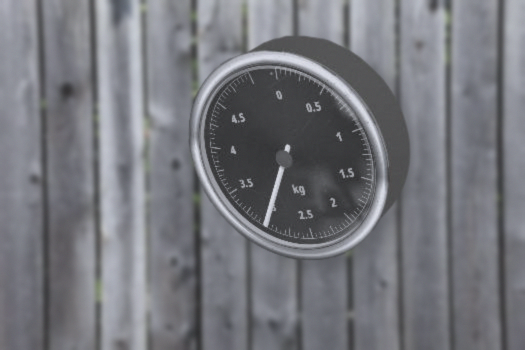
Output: 3 kg
